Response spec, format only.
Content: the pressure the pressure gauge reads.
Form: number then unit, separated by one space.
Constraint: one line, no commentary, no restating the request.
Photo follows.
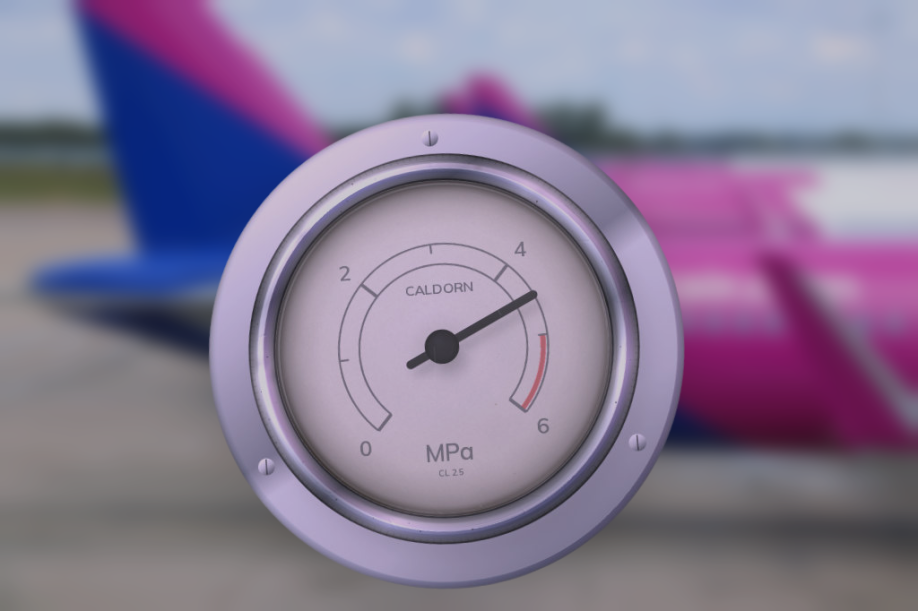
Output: 4.5 MPa
